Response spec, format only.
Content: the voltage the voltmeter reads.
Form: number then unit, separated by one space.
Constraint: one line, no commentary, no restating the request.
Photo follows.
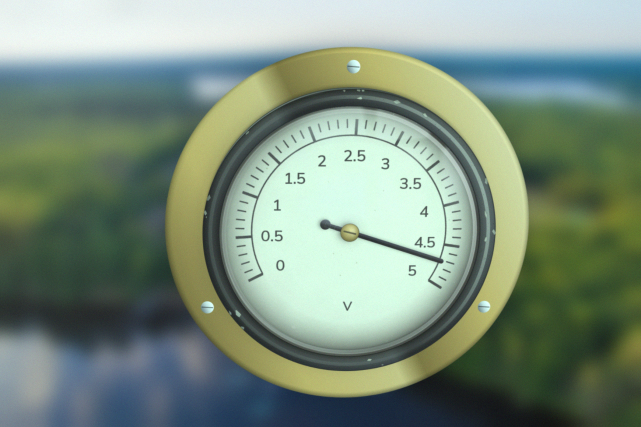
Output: 4.7 V
